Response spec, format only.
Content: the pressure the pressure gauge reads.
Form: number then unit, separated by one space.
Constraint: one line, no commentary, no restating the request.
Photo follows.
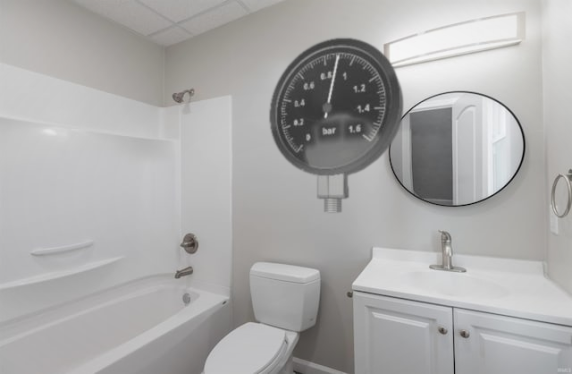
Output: 0.9 bar
